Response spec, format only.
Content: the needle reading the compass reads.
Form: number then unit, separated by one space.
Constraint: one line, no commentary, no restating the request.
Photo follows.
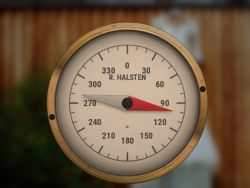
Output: 100 °
